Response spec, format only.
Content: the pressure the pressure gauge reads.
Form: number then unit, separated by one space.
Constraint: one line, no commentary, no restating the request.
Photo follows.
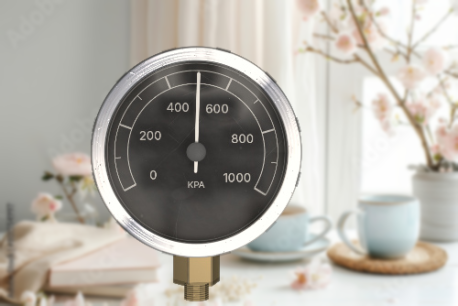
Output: 500 kPa
